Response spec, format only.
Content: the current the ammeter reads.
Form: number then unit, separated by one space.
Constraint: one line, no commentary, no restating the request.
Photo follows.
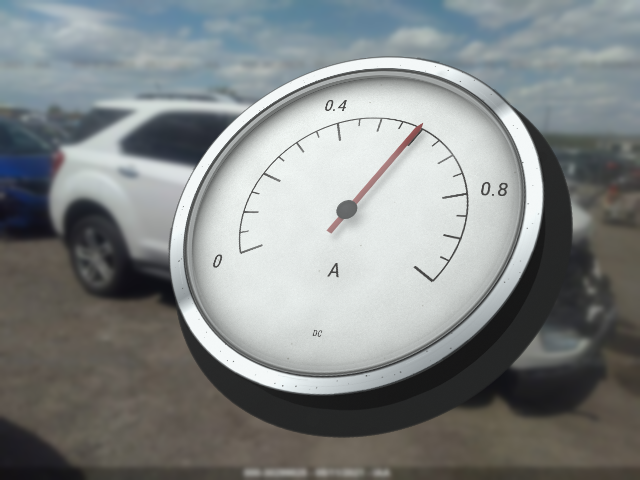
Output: 0.6 A
